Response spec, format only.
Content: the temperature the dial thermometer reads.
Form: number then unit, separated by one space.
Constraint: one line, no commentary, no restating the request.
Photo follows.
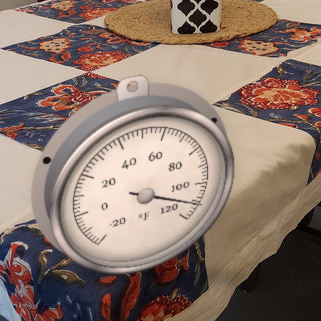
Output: 110 °F
